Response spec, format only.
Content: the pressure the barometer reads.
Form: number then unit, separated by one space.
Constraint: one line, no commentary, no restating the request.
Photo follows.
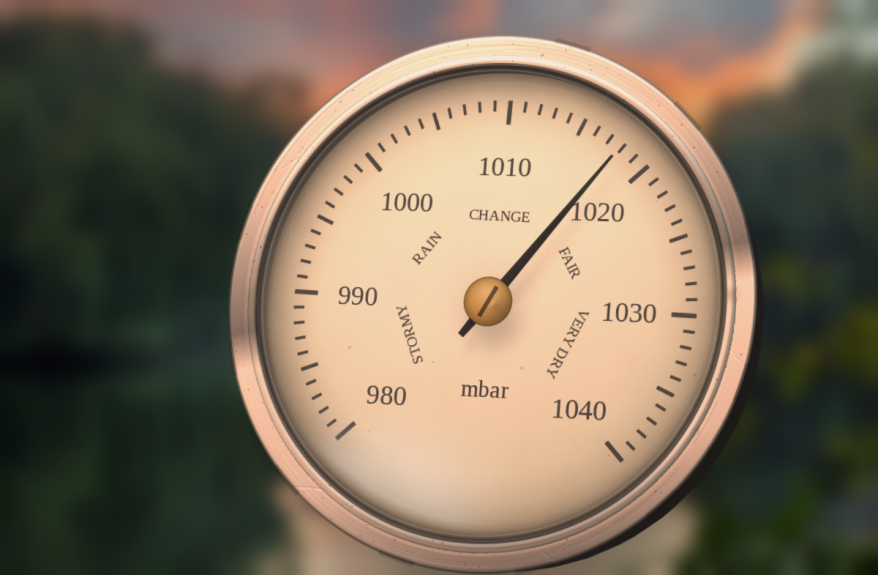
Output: 1018 mbar
